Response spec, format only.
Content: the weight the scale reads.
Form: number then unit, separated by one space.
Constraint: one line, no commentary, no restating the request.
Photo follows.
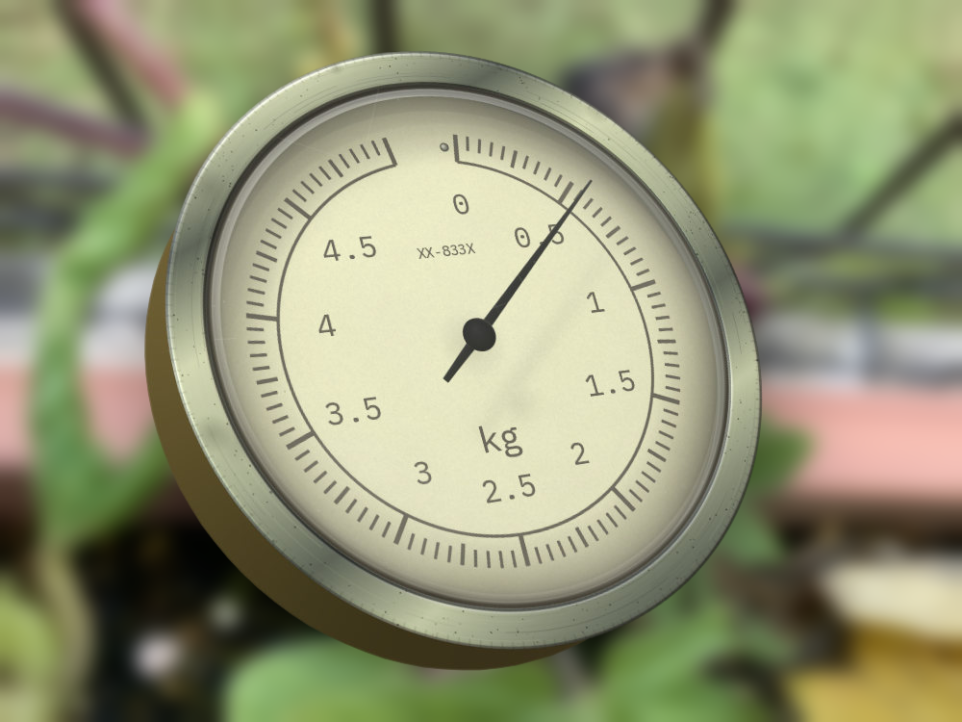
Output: 0.55 kg
